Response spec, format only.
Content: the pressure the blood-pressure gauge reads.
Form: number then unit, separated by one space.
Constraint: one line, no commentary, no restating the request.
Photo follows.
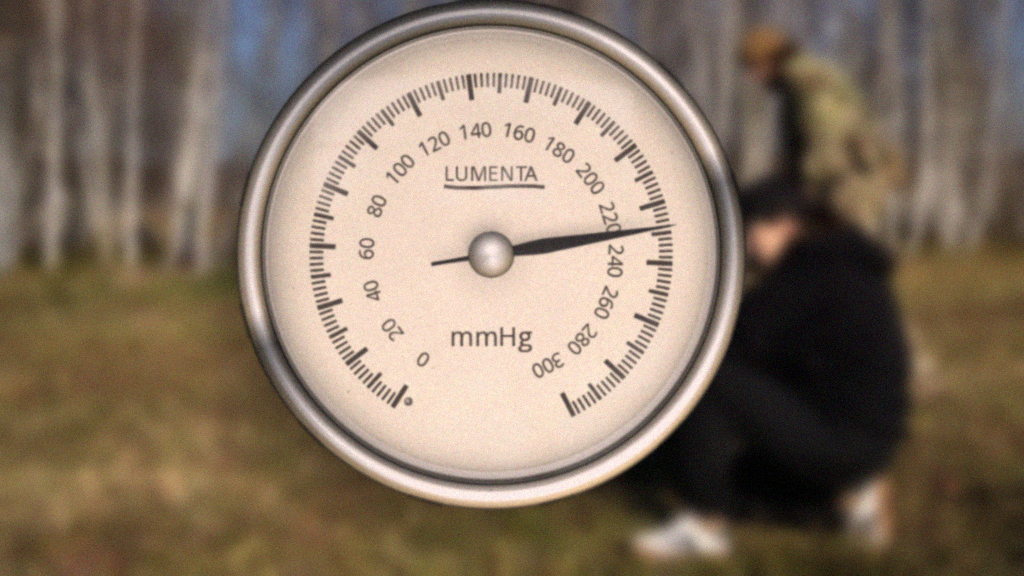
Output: 228 mmHg
